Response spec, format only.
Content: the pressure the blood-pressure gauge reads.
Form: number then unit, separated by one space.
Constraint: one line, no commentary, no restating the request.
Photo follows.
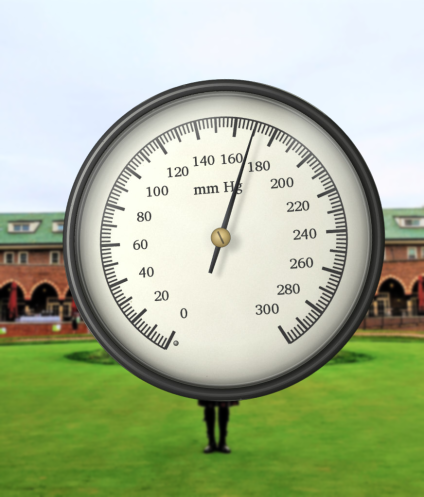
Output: 170 mmHg
